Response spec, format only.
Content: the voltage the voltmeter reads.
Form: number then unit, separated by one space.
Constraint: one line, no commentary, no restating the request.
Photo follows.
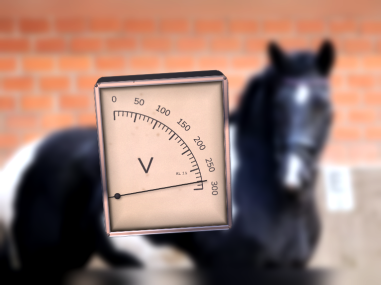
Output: 280 V
